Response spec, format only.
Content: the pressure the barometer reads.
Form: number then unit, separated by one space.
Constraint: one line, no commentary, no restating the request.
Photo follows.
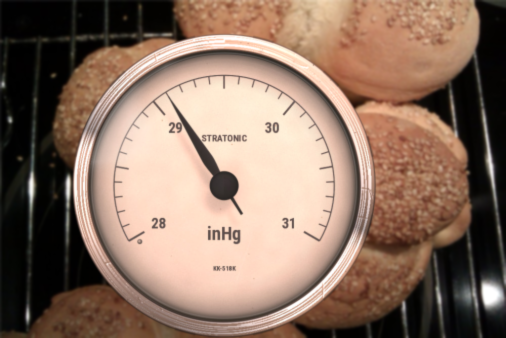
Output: 29.1 inHg
